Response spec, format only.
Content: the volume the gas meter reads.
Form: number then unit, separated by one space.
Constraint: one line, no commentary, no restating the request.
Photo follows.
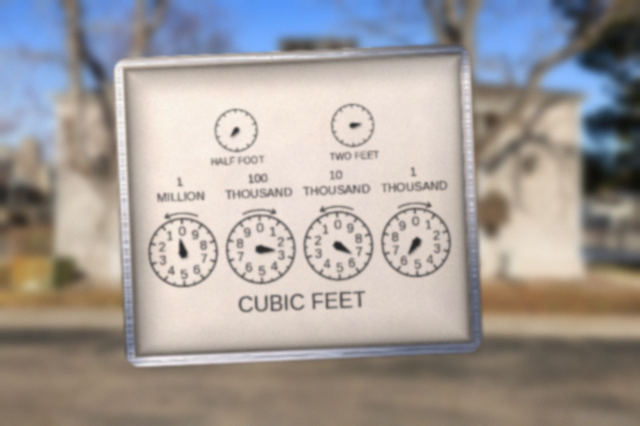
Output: 26600 ft³
